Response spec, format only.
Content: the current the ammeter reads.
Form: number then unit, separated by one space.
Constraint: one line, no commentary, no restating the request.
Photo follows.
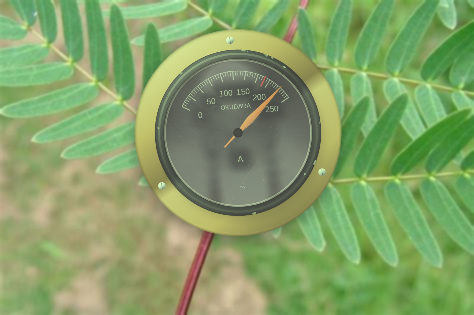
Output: 225 A
